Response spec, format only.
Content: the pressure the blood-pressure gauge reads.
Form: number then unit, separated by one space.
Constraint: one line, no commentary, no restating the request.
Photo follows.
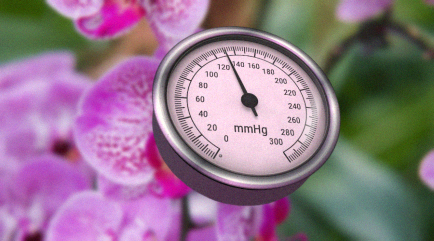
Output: 130 mmHg
